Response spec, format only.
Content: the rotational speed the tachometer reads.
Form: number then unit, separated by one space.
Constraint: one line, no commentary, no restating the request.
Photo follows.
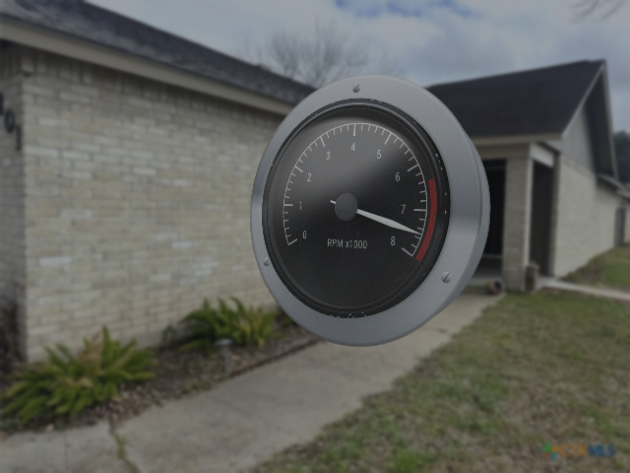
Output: 7500 rpm
